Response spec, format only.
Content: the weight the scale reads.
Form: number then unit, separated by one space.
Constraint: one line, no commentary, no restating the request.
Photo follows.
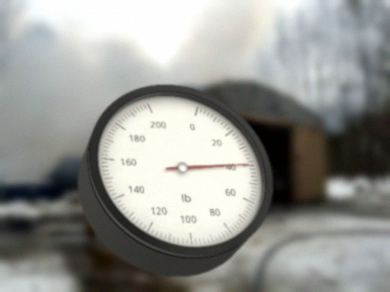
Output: 40 lb
